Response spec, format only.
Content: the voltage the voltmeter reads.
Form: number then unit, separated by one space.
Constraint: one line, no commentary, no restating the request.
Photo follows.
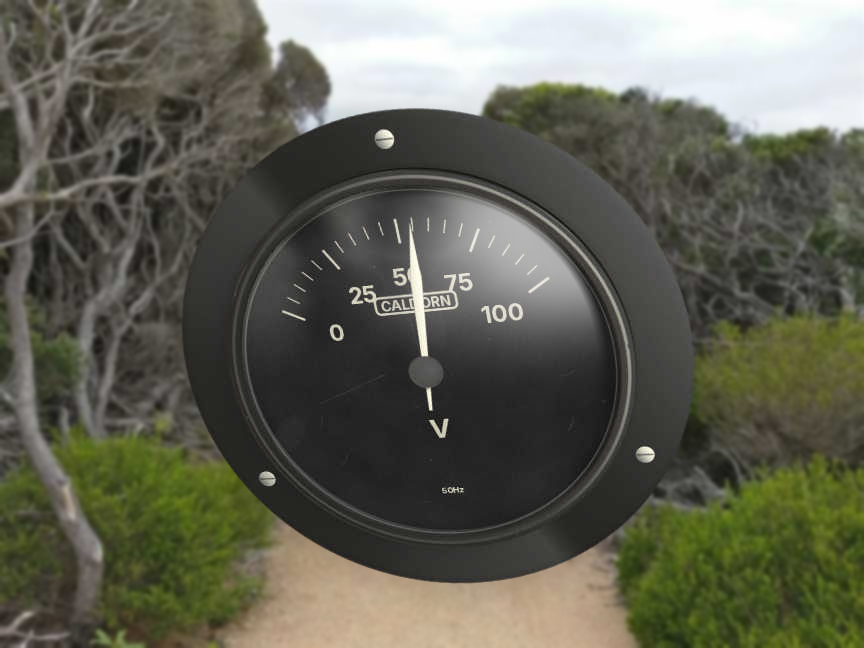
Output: 55 V
